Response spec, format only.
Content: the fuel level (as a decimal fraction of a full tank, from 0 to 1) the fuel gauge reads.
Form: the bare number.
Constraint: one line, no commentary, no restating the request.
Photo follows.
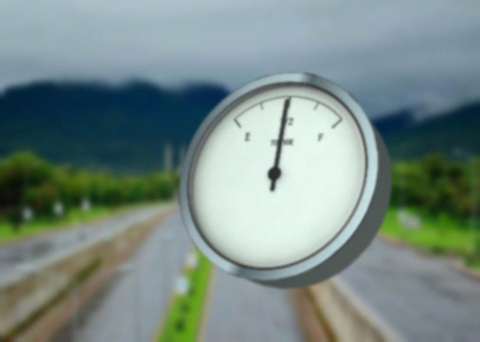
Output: 0.5
